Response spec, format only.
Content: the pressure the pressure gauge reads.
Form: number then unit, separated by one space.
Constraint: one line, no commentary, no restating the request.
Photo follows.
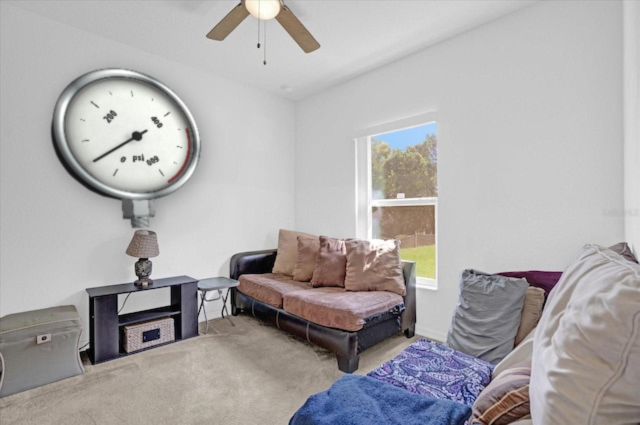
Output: 50 psi
